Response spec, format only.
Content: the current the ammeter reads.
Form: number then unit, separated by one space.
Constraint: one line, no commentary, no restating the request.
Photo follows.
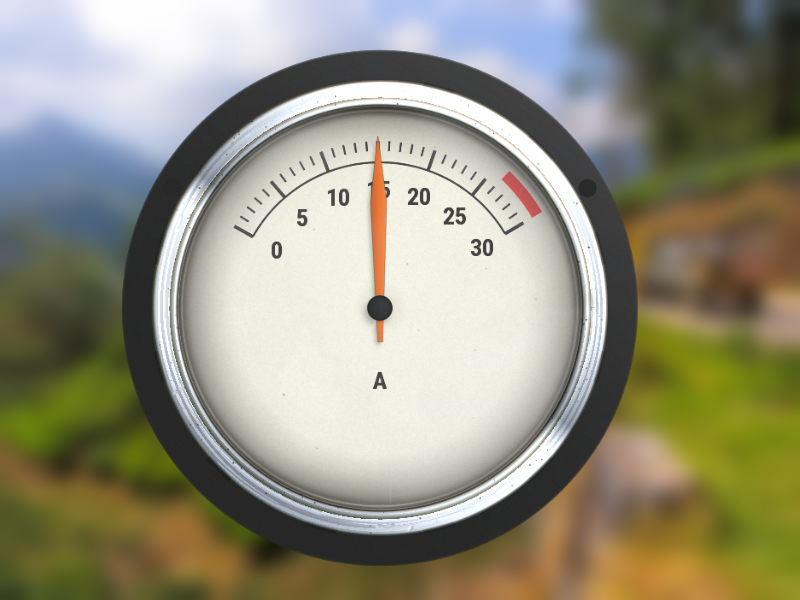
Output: 15 A
